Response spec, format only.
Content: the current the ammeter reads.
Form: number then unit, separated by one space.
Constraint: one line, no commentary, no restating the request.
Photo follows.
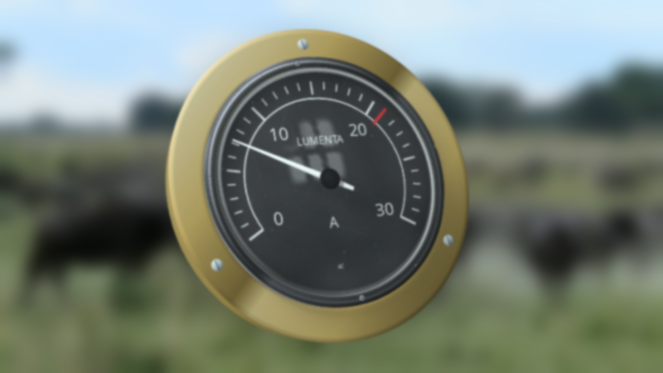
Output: 7 A
